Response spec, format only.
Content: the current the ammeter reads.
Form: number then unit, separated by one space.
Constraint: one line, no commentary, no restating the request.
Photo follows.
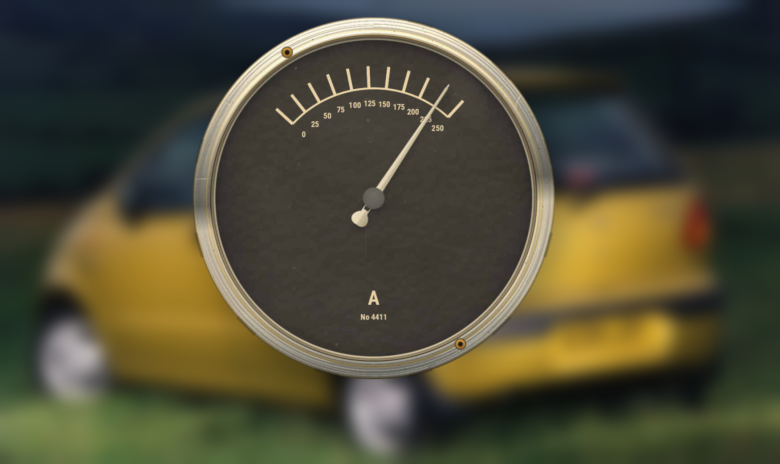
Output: 225 A
